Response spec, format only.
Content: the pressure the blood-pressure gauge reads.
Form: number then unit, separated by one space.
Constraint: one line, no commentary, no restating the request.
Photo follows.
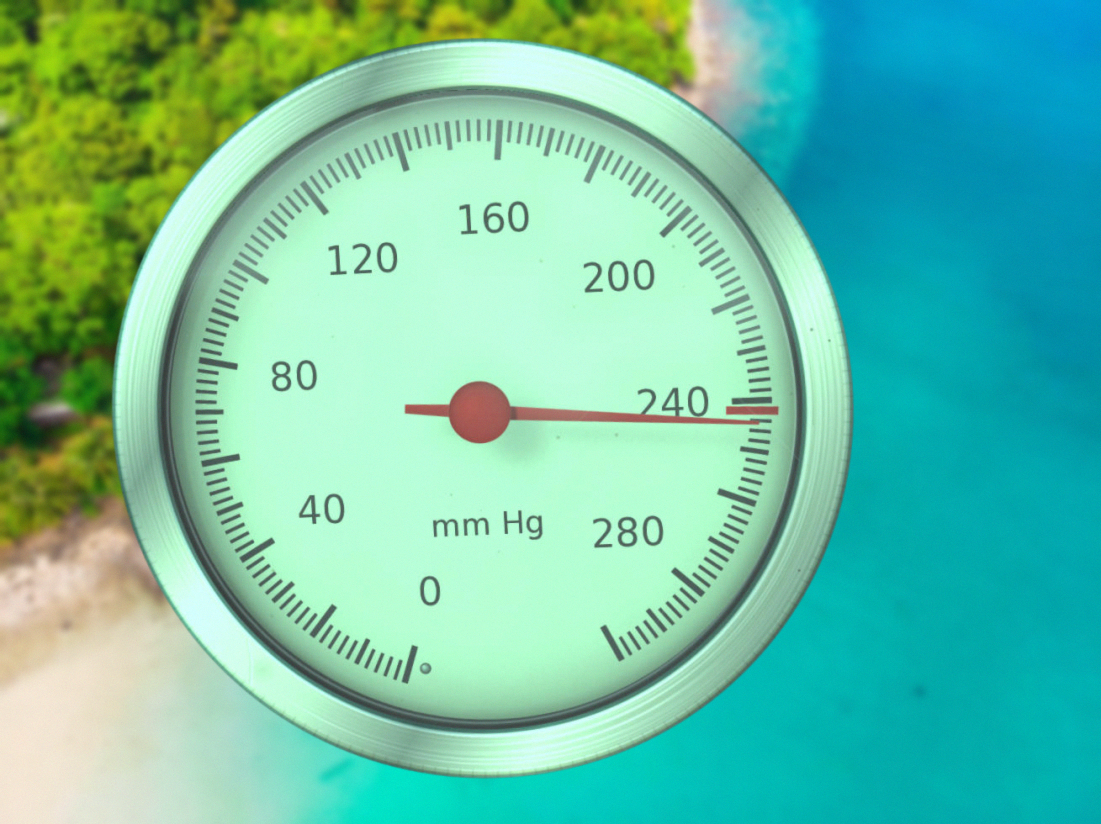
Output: 244 mmHg
